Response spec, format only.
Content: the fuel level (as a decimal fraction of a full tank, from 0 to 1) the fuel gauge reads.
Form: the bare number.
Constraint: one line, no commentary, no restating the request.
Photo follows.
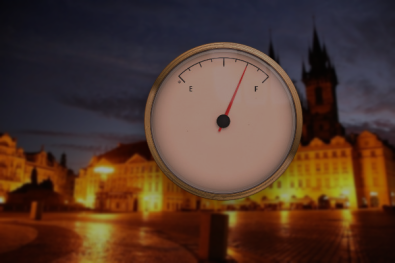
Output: 0.75
